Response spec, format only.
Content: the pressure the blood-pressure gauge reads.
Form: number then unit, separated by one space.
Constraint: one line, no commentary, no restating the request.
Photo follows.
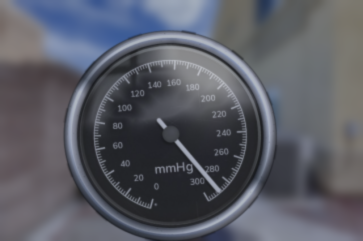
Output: 290 mmHg
